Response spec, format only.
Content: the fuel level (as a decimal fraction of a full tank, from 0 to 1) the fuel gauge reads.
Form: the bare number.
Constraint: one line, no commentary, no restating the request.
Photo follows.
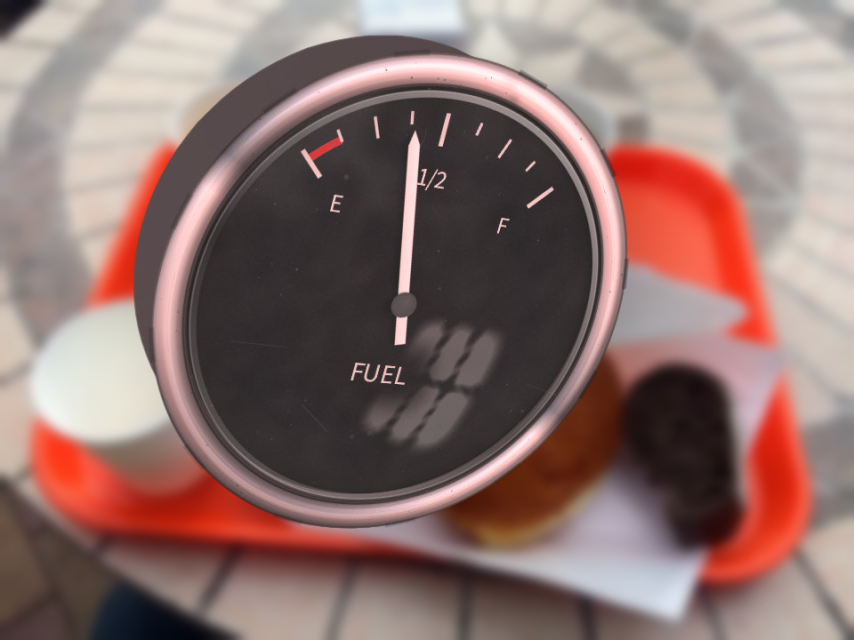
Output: 0.375
